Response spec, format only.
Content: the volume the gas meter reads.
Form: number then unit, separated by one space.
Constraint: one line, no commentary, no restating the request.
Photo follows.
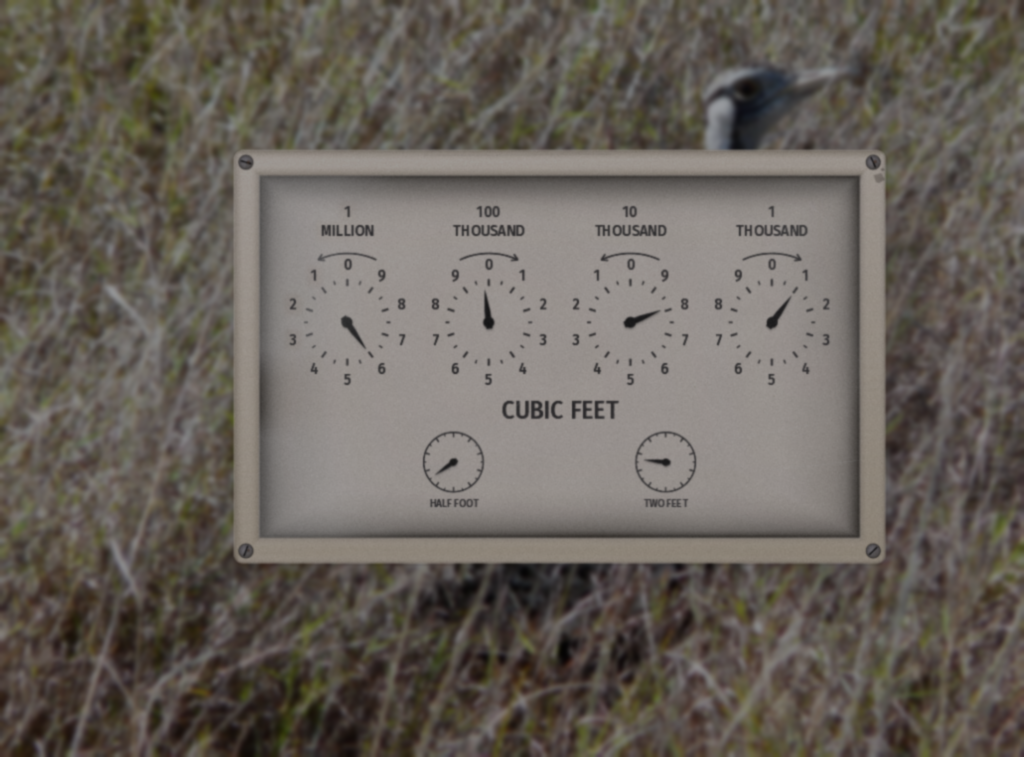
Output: 598100 ft³
